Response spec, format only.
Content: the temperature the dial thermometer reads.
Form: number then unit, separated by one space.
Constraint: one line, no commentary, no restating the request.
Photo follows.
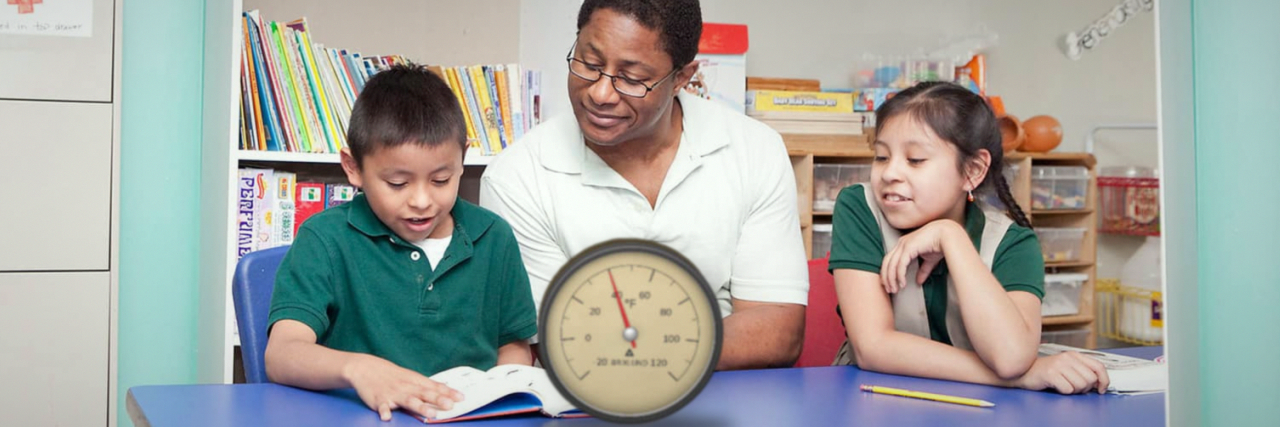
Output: 40 °F
